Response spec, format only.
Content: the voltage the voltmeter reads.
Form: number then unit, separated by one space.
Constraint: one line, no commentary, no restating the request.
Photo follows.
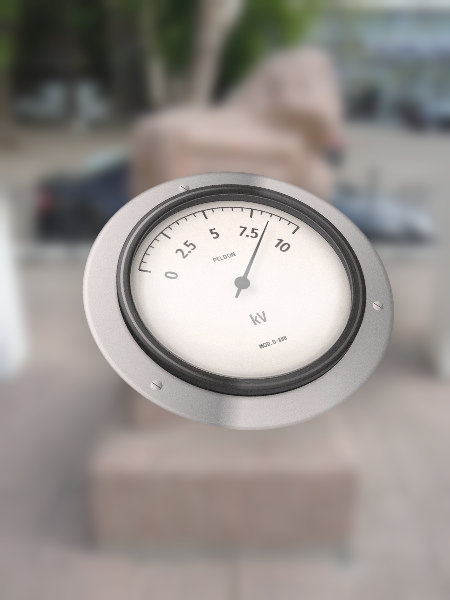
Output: 8.5 kV
